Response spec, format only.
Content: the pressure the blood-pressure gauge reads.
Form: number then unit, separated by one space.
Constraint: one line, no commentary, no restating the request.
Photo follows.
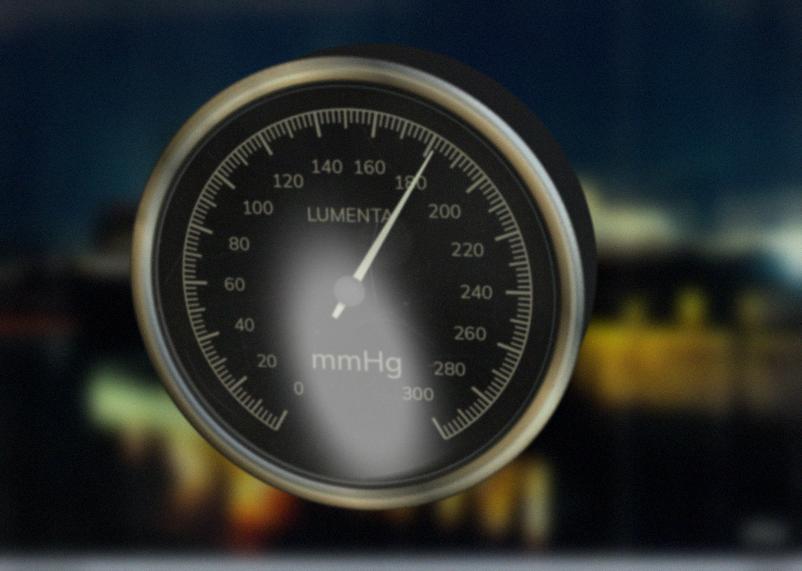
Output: 182 mmHg
